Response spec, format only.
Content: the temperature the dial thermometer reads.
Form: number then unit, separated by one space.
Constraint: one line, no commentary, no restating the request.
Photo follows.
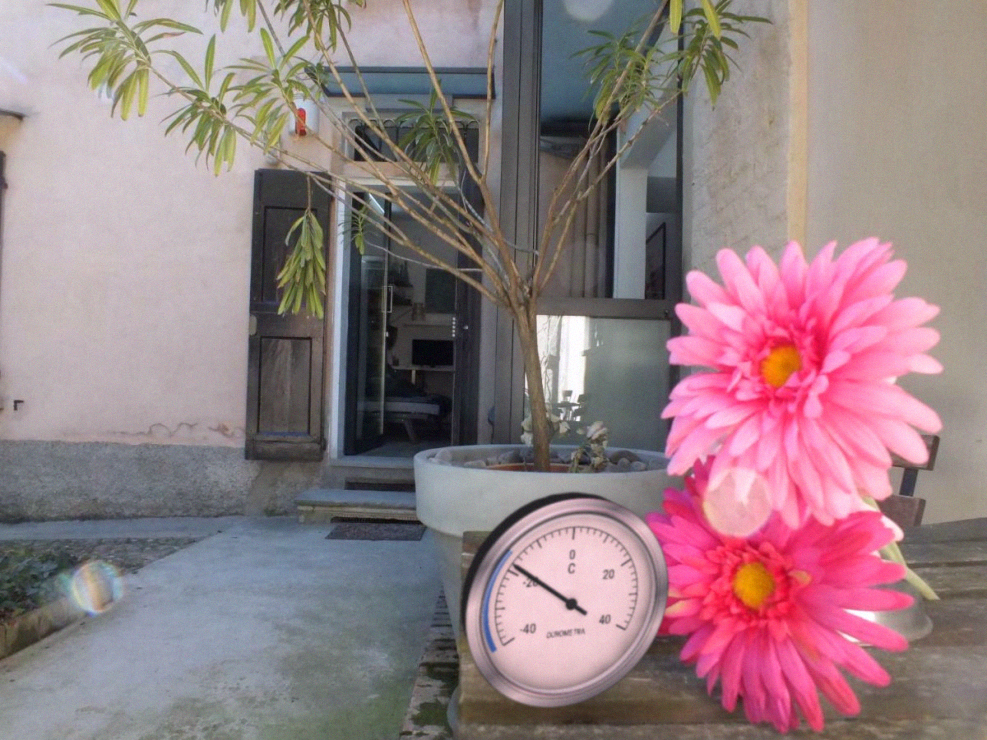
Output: -18 °C
